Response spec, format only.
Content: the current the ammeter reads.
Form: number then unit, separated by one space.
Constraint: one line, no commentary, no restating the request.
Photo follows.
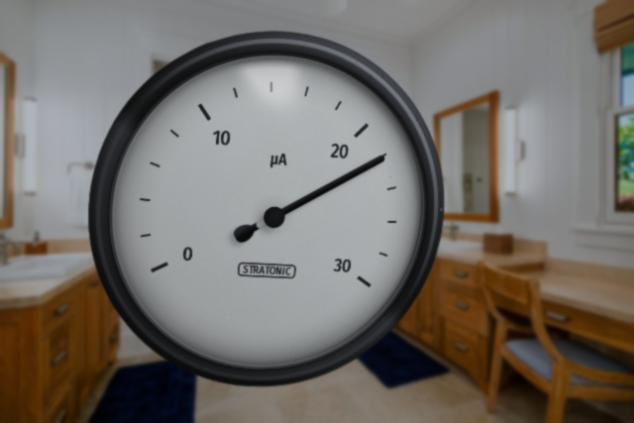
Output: 22 µA
